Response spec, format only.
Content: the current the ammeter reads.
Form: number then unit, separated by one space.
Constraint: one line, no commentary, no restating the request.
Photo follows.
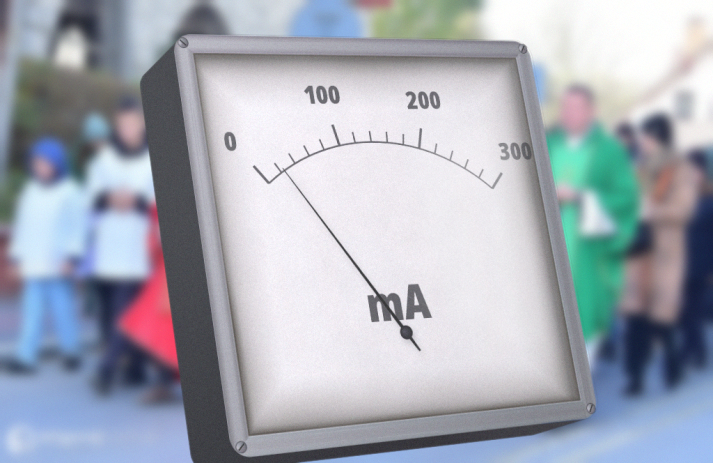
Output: 20 mA
